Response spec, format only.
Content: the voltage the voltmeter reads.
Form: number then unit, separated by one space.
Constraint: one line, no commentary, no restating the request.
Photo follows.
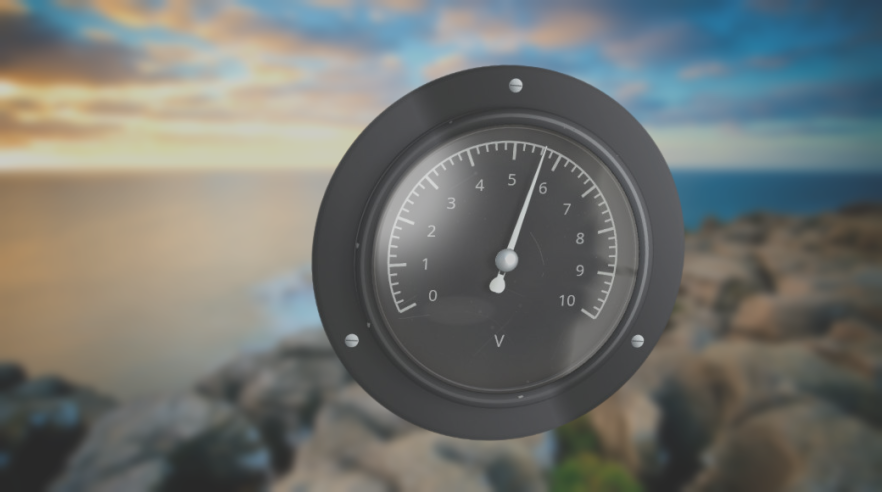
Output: 5.6 V
